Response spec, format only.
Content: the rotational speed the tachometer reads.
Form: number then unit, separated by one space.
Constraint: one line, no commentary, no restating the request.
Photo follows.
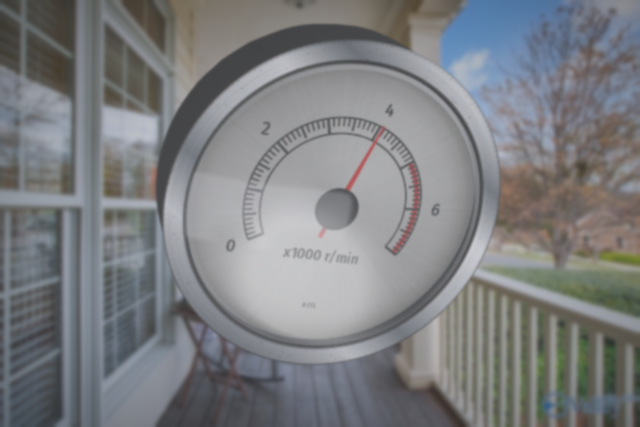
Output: 4000 rpm
